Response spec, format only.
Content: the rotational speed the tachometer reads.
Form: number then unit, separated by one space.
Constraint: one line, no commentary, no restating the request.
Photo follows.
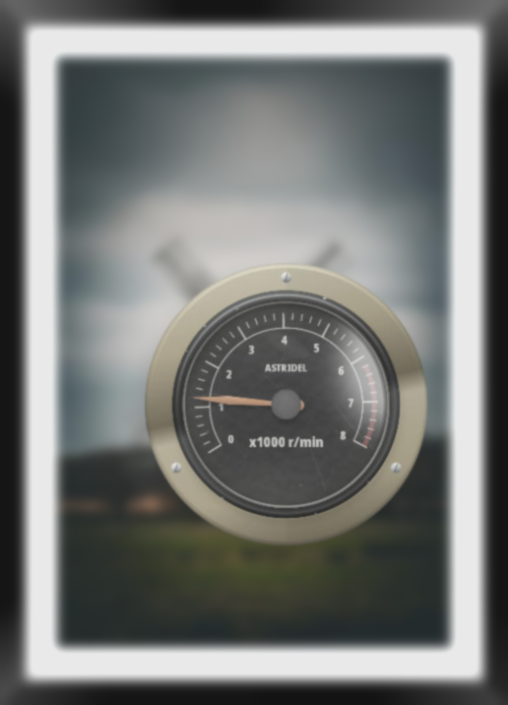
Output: 1200 rpm
